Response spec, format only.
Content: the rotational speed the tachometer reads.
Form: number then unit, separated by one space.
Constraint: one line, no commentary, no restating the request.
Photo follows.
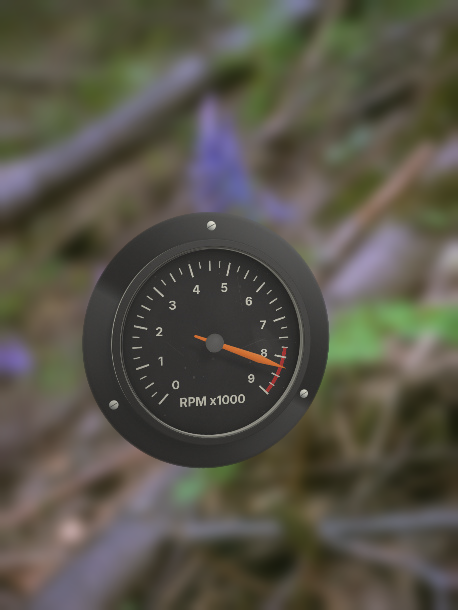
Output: 8250 rpm
